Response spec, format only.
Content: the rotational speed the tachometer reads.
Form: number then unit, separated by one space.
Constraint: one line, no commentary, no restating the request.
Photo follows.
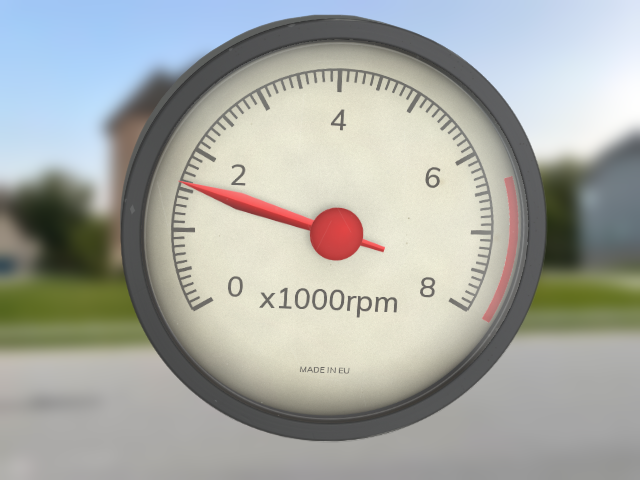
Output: 1600 rpm
